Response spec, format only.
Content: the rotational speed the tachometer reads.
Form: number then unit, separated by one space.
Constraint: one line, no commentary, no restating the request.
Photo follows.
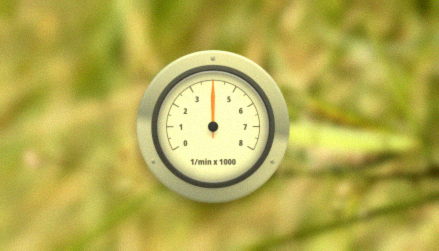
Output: 4000 rpm
